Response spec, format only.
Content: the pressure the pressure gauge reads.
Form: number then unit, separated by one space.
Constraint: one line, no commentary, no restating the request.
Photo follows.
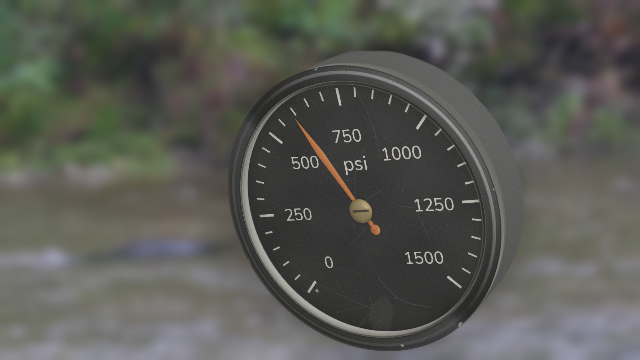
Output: 600 psi
